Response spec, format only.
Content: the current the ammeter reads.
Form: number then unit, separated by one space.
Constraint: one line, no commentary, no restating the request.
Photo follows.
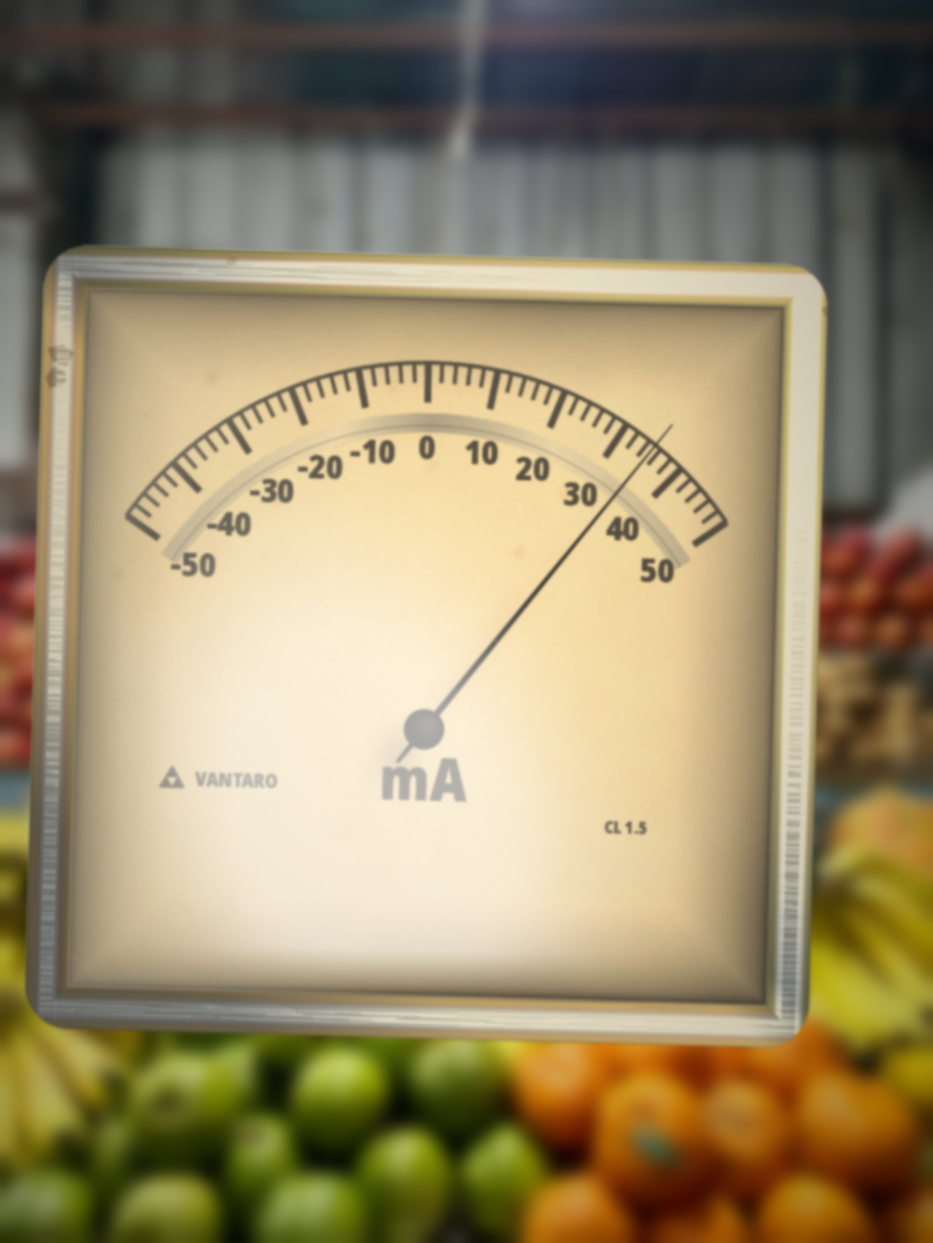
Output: 35 mA
